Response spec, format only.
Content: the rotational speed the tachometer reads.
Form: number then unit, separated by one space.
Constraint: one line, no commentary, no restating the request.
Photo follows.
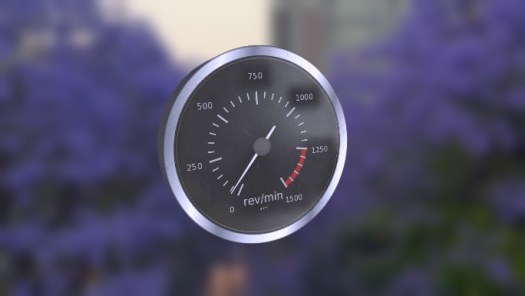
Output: 50 rpm
